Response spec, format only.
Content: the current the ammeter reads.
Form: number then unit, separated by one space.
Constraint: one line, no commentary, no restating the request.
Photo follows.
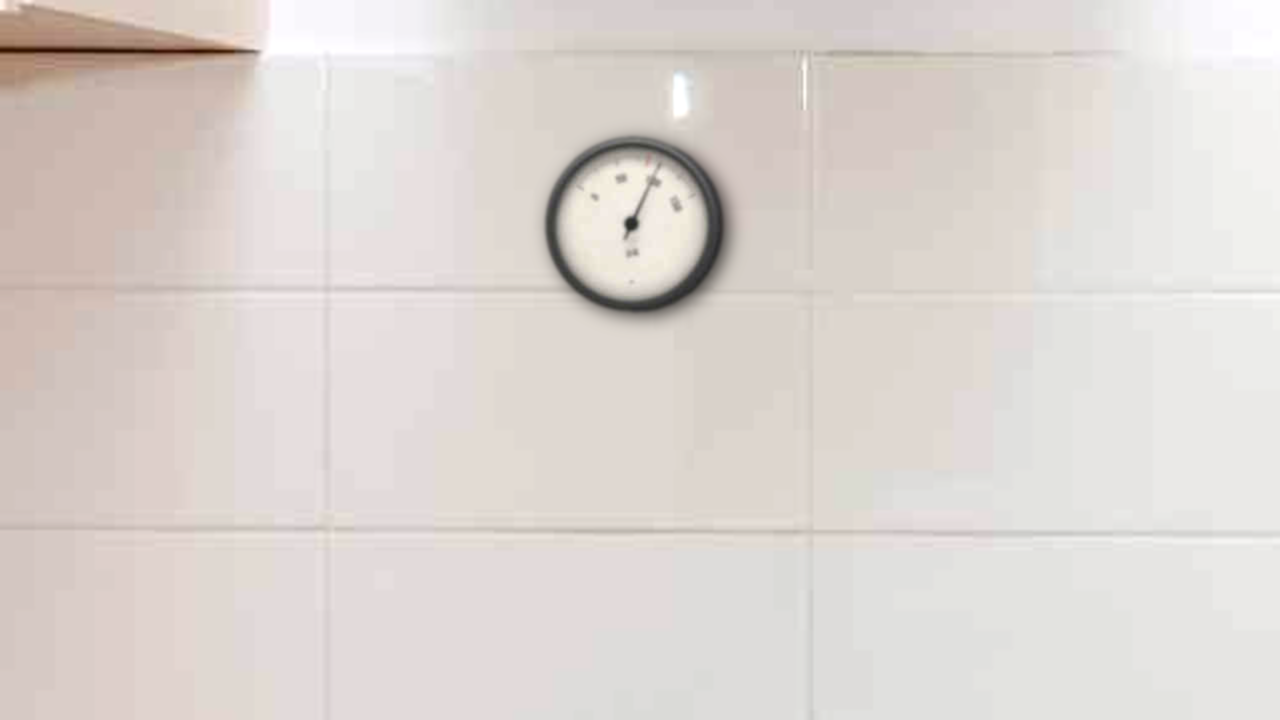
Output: 100 µA
